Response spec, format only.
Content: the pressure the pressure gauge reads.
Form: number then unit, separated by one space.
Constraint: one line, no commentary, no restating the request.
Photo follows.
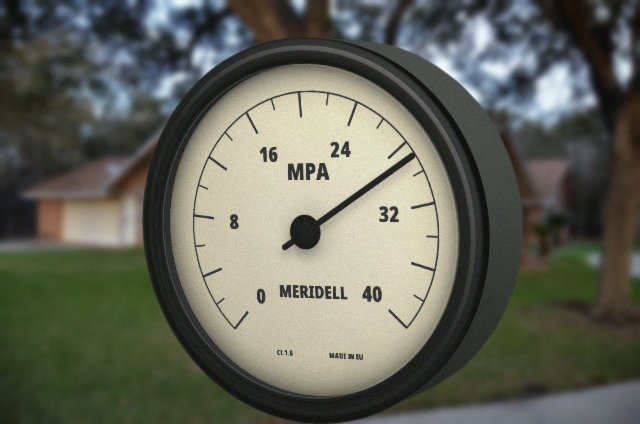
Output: 29 MPa
